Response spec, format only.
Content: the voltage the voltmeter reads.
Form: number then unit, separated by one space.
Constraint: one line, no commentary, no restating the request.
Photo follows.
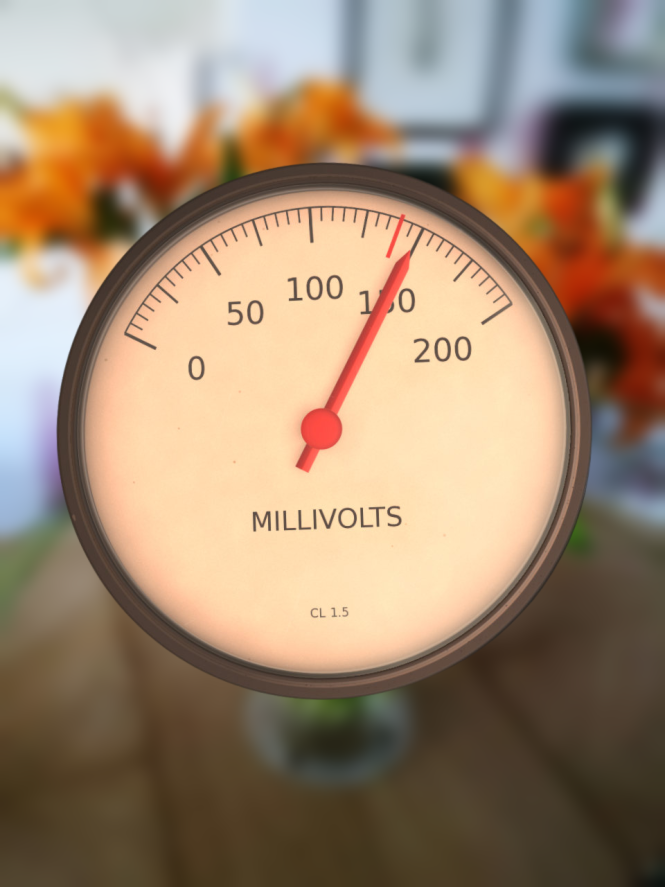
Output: 150 mV
